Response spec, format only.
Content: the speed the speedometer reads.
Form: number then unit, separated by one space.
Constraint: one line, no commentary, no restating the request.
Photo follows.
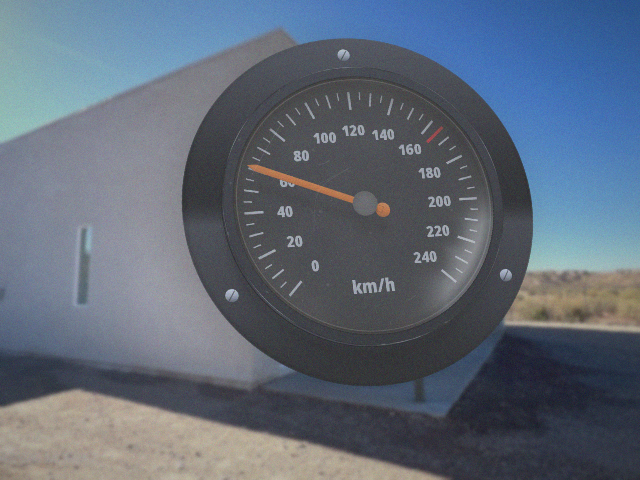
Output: 60 km/h
